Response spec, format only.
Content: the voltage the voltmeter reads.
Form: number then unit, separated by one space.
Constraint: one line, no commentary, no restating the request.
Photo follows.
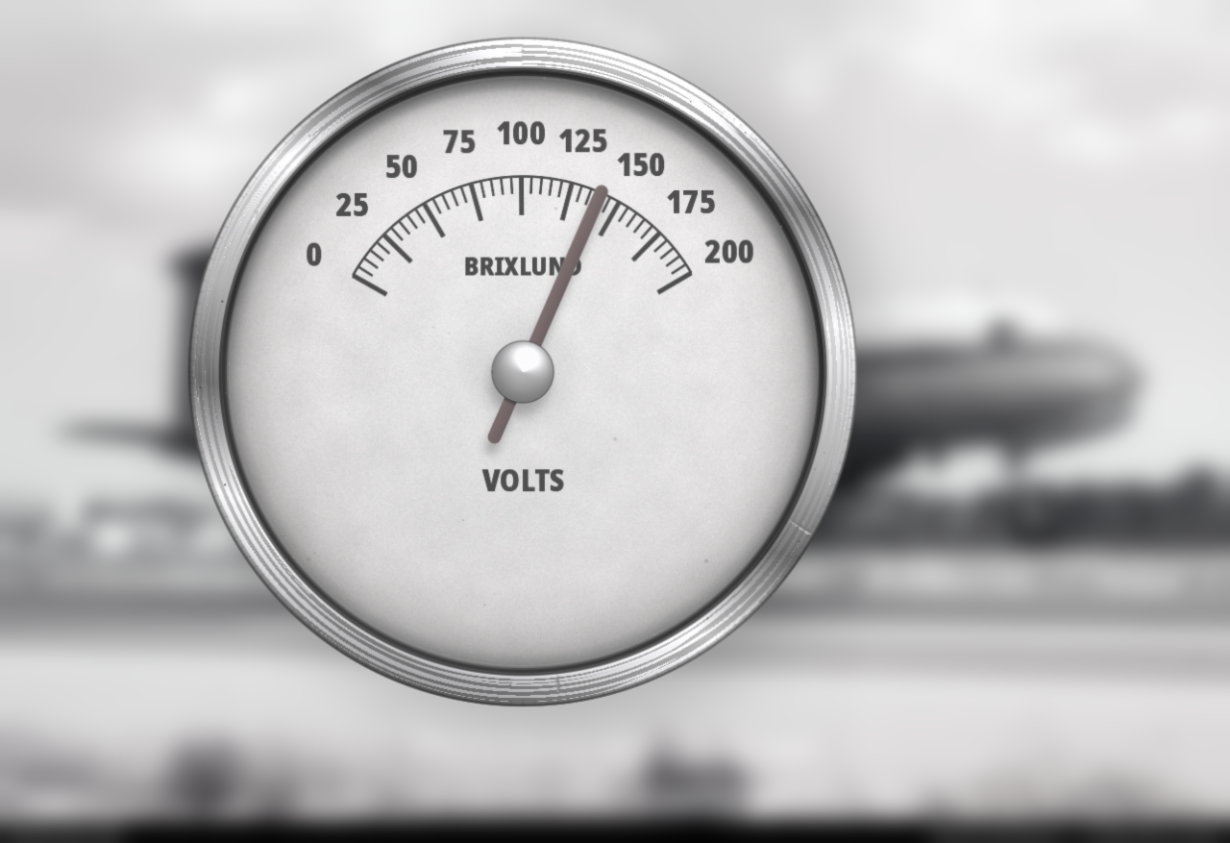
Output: 140 V
